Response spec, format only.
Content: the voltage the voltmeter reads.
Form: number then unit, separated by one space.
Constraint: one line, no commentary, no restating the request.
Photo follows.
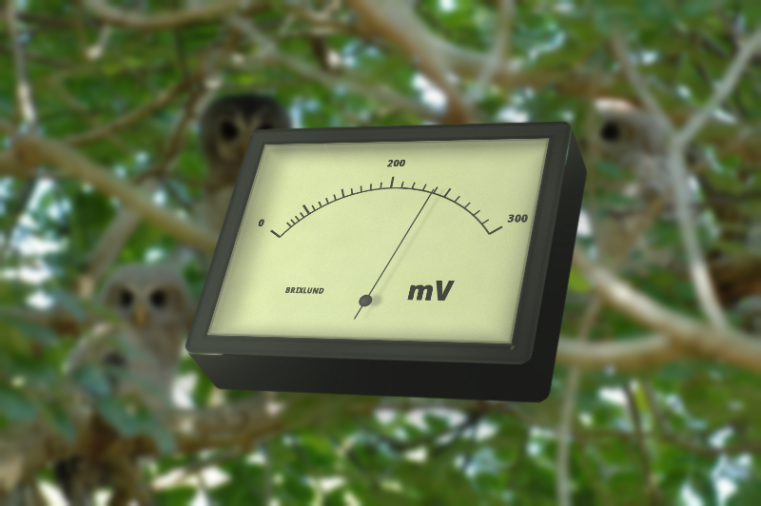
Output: 240 mV
